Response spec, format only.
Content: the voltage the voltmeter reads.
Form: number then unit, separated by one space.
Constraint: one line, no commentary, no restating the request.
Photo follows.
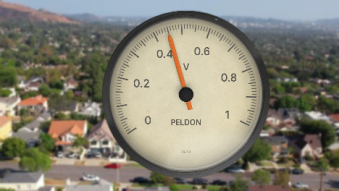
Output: 0.45 V
